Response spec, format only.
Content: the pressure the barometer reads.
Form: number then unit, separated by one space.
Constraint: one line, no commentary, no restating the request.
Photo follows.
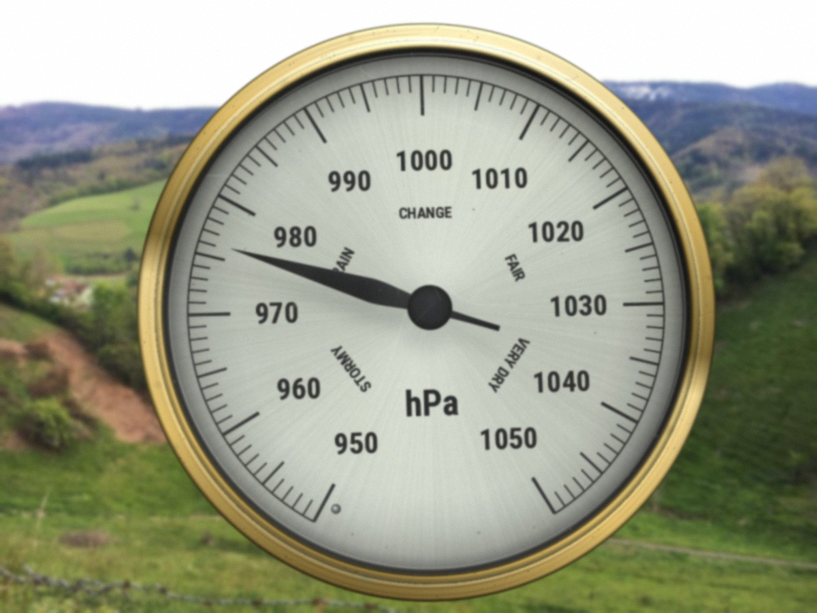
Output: 976 hPa
